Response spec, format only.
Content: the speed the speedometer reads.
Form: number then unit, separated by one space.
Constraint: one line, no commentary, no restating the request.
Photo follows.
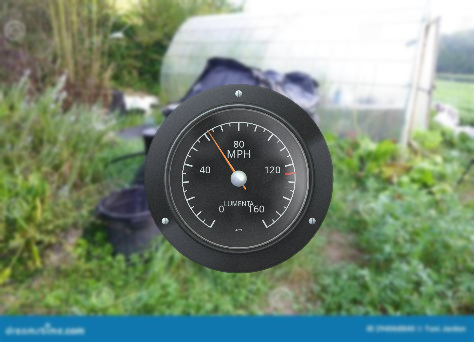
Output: 62.5 mph
